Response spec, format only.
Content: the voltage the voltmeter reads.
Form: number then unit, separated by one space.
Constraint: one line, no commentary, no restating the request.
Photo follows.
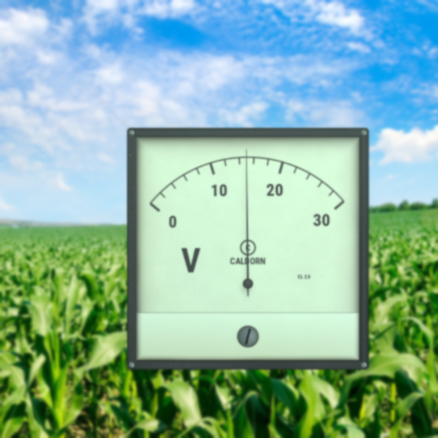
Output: 15 V
